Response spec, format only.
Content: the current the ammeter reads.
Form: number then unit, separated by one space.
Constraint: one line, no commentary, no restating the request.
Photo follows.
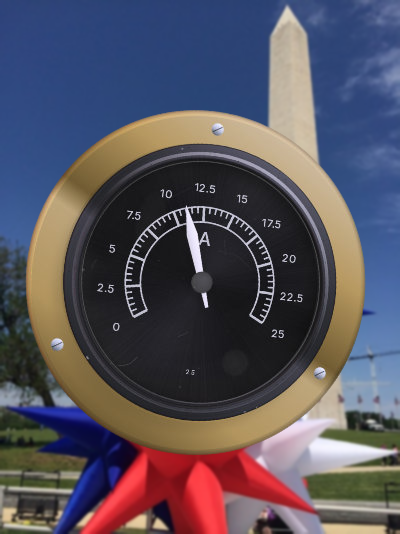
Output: 11 A
